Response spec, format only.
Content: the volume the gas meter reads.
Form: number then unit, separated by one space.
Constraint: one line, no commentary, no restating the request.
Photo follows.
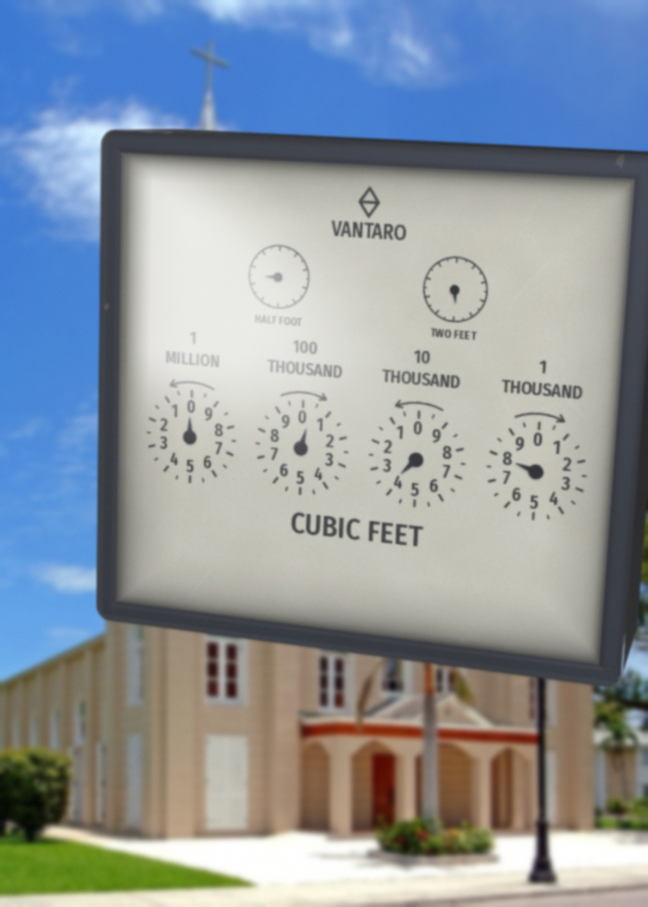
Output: 3800 ft³
